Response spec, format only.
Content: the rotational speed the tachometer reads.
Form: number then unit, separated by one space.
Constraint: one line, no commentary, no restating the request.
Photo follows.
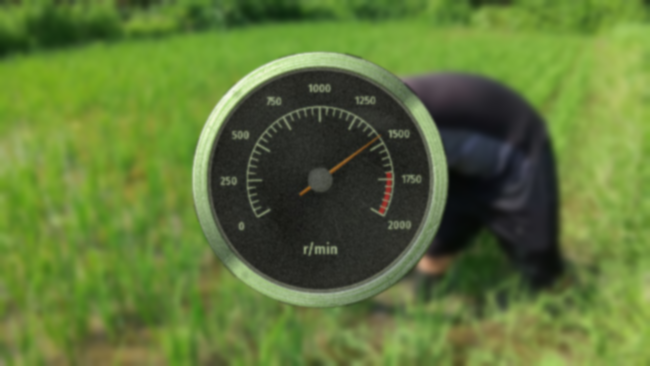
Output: 1450 rpm
